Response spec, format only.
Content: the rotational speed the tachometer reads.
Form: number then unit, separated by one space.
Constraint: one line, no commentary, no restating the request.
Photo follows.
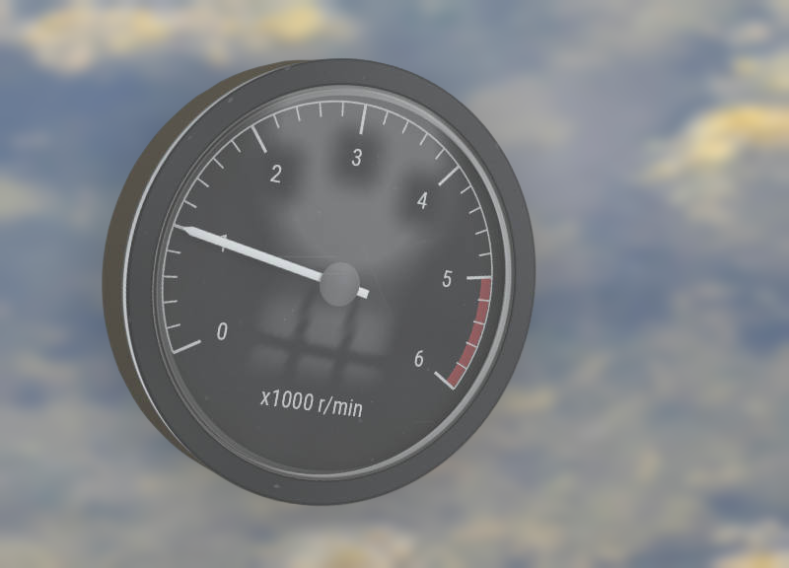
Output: 1000 rpm
